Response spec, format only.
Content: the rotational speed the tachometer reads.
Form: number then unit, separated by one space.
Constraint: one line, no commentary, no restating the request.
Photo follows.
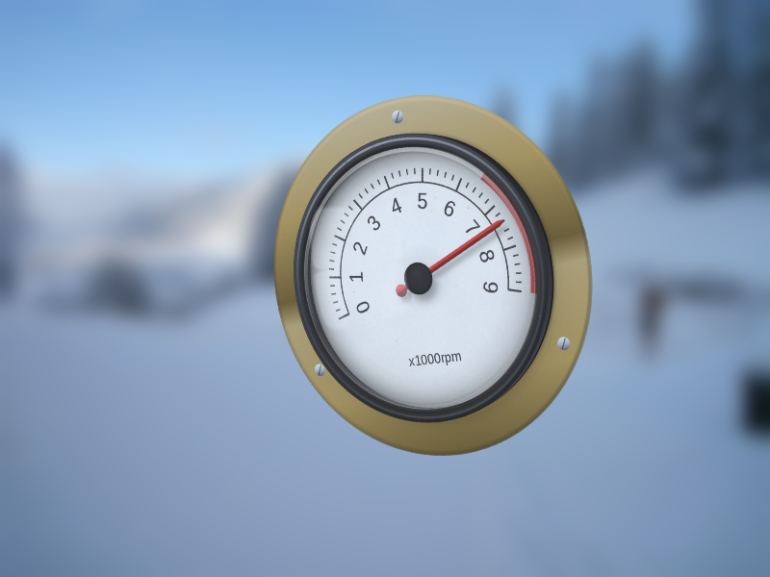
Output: 7400 rpm
